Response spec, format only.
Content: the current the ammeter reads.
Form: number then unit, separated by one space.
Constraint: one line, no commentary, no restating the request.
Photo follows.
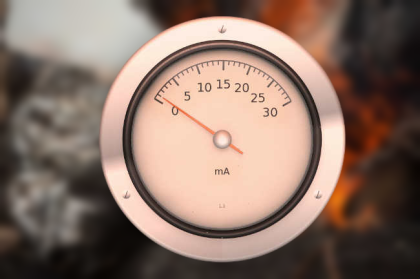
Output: 1 mA
